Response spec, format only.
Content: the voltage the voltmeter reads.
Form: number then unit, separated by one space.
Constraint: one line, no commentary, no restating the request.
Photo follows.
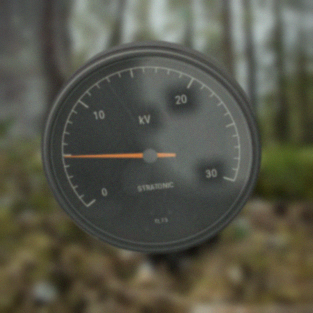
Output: 5 kV
